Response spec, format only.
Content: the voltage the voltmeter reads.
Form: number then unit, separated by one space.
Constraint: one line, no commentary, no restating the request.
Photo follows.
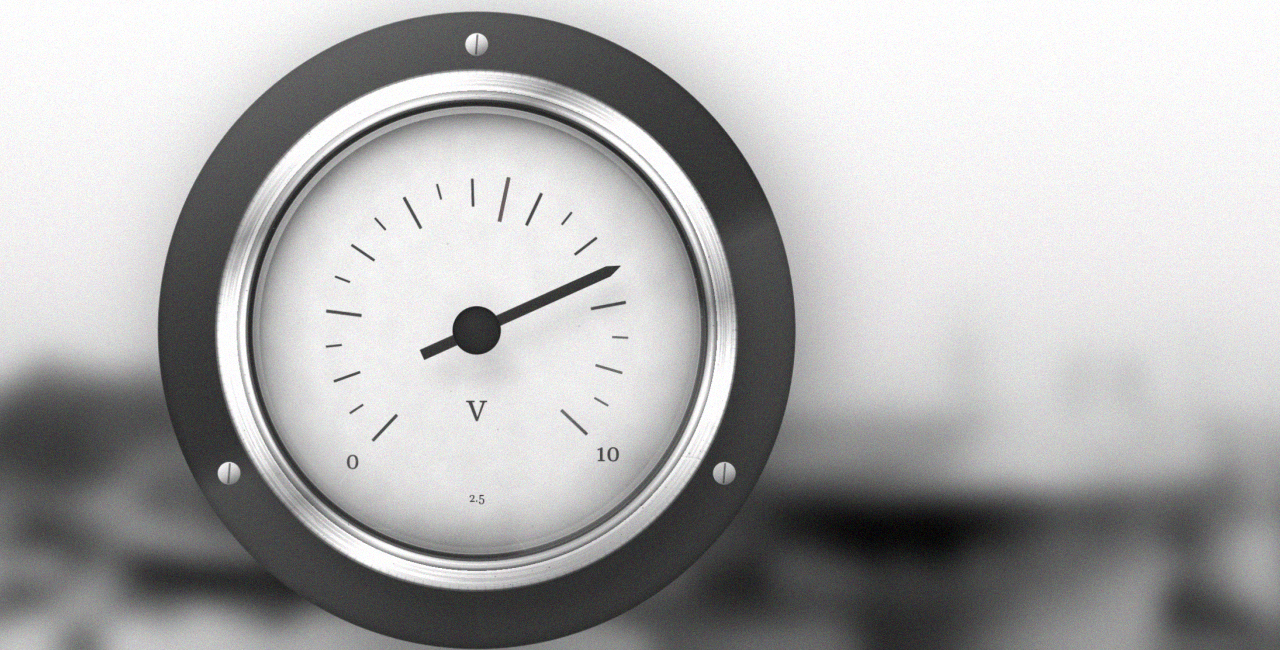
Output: 7.5 V
